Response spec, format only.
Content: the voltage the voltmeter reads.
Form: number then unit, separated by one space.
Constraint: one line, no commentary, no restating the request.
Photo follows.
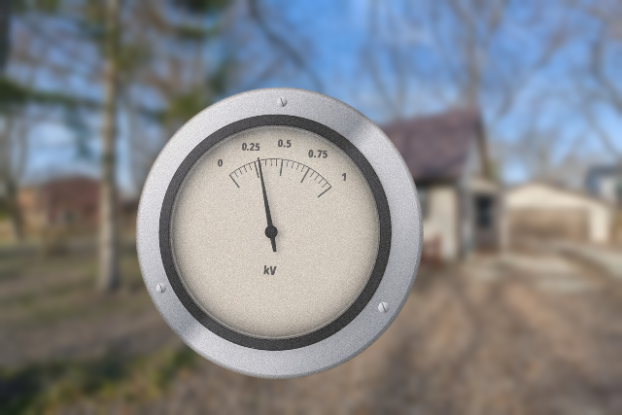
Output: 0.3 kV
